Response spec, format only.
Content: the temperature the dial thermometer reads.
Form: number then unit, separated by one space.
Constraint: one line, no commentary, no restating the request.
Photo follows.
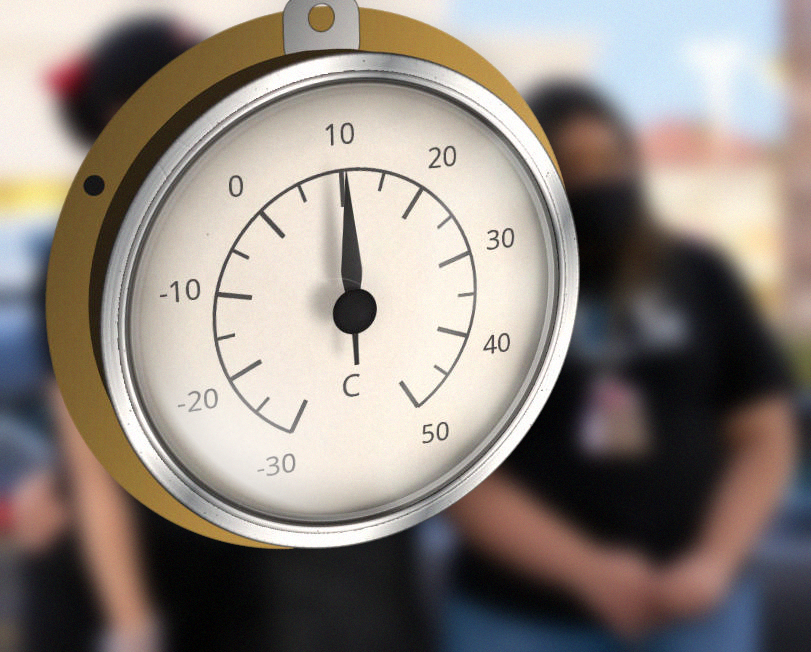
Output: 10 °C
